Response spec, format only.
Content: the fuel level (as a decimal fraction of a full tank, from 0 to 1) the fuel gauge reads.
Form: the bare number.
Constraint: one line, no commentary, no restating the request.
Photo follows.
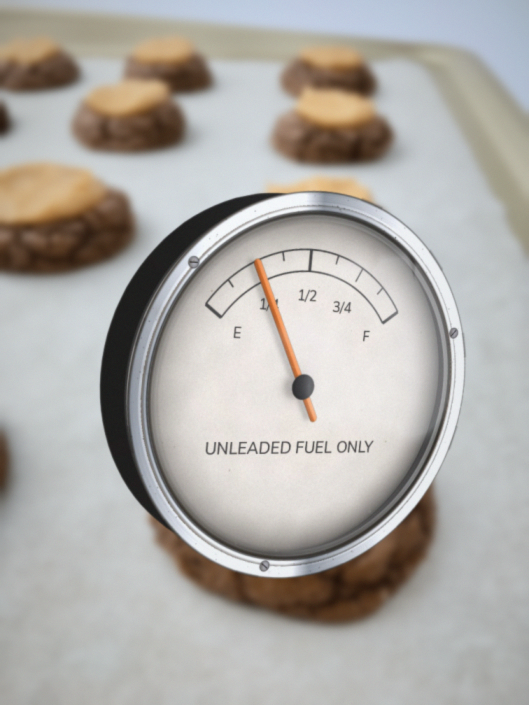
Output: 0.25
